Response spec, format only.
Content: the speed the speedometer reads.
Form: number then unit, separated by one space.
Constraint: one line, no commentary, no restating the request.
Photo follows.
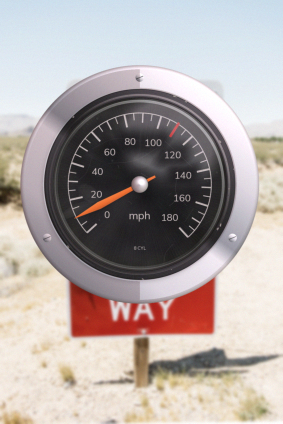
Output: 10 mph
